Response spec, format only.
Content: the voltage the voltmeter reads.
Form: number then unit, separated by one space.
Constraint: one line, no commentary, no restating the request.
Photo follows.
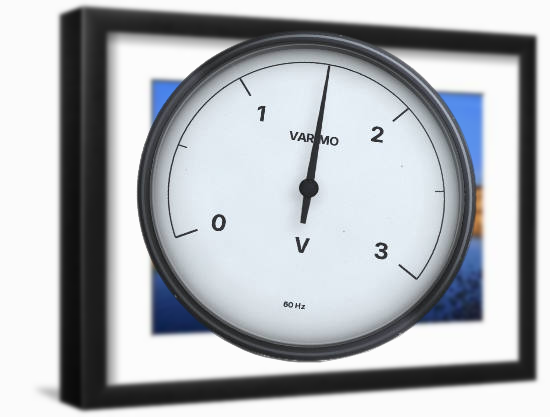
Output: 1.5 V
